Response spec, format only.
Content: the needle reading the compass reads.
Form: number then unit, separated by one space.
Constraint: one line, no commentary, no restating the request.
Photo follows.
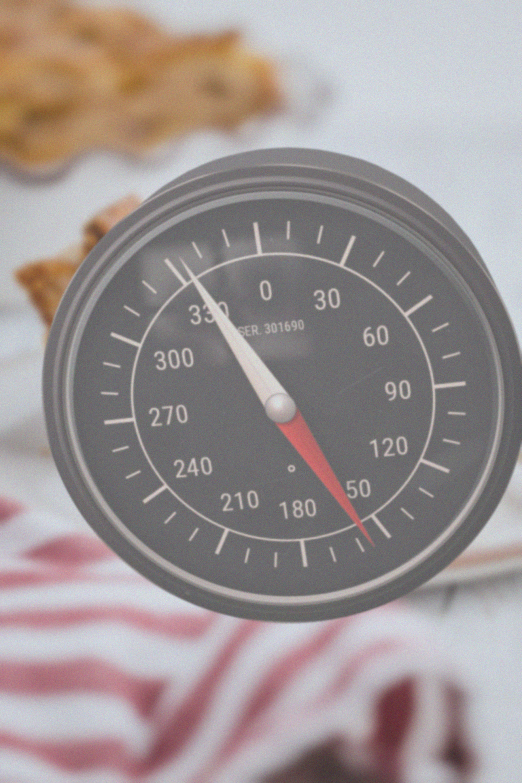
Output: 155 °
